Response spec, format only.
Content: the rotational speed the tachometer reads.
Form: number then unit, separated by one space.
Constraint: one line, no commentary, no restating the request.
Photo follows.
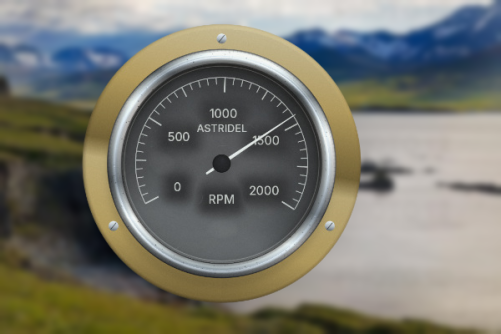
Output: 1450 rpm
